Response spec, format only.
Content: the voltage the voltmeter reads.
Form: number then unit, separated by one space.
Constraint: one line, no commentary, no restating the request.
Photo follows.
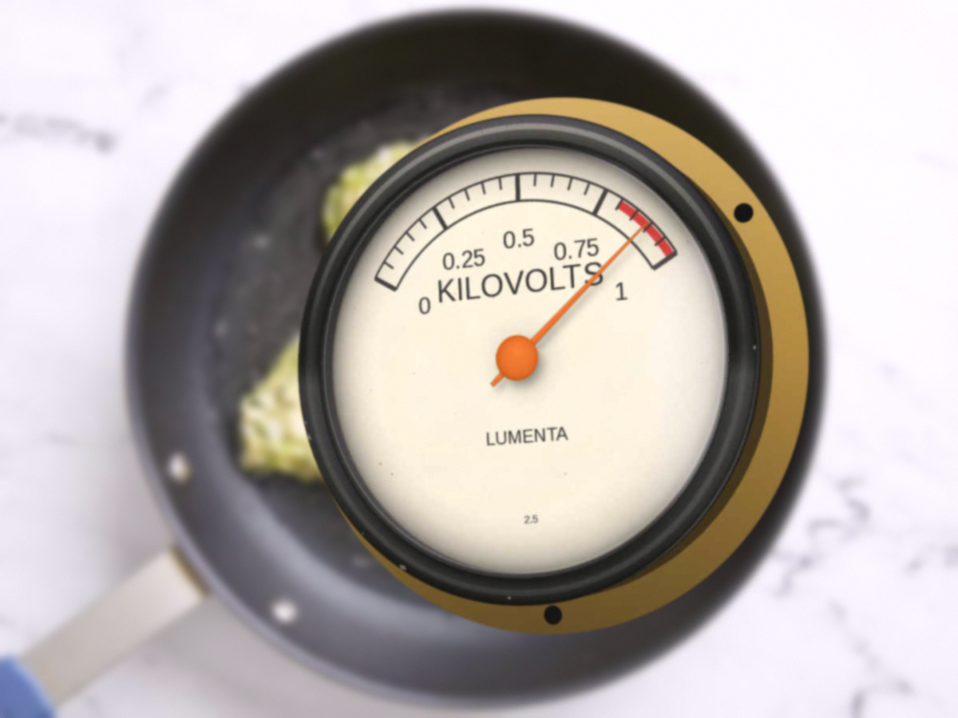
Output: 0.9 kV
